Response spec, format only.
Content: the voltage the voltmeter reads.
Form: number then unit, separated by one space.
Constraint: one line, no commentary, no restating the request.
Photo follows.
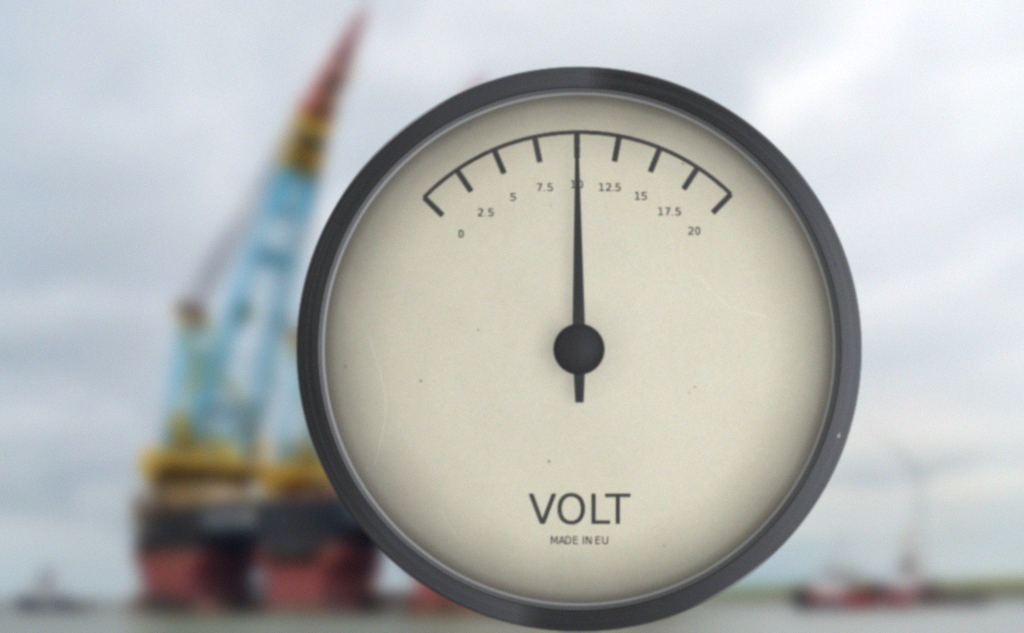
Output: 10 V
